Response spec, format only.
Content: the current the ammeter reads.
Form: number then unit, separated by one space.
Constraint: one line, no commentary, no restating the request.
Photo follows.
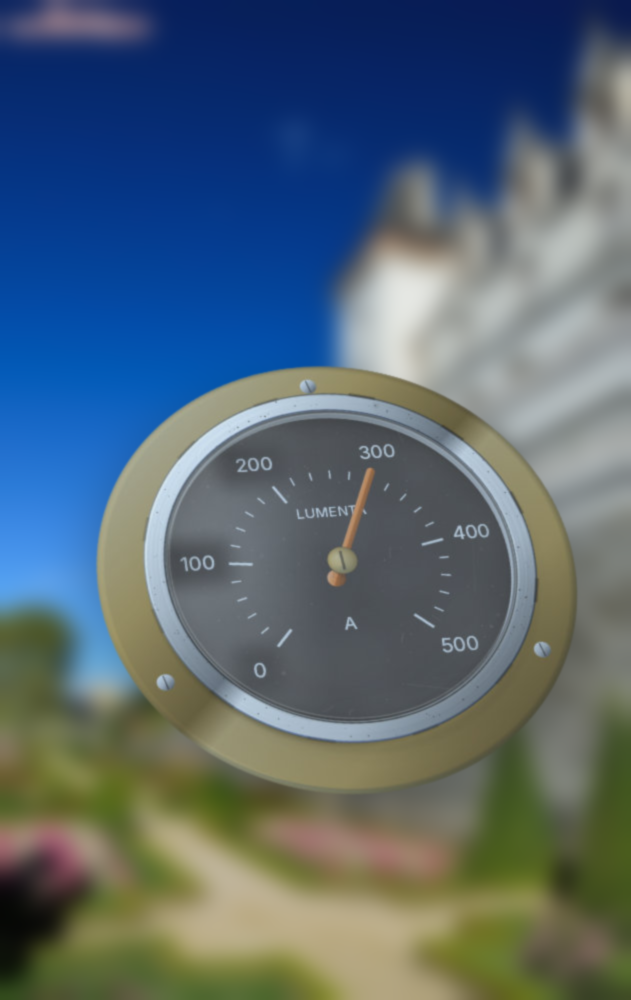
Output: 300 A
